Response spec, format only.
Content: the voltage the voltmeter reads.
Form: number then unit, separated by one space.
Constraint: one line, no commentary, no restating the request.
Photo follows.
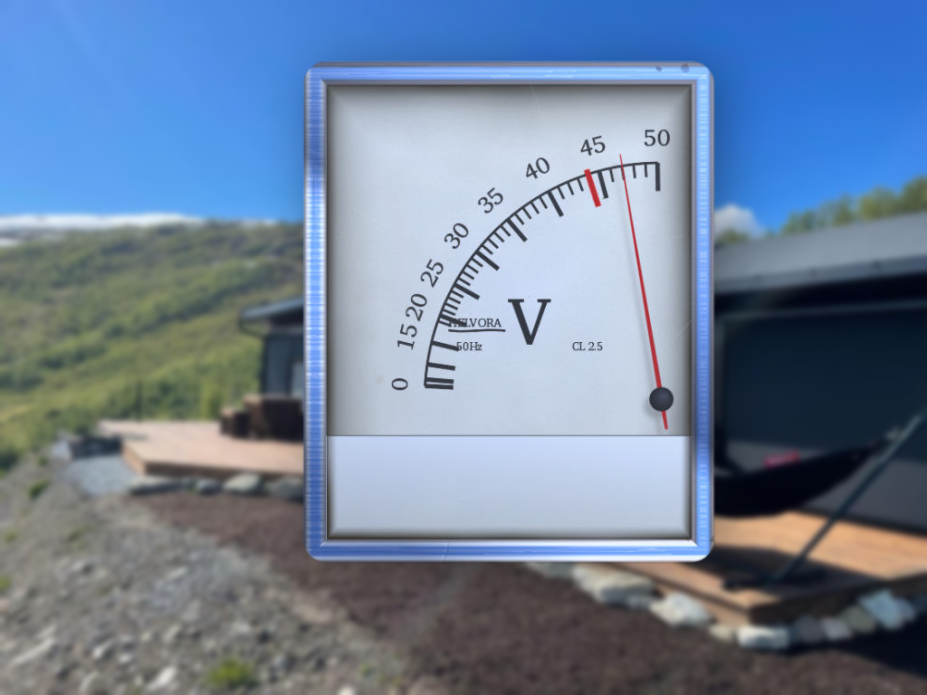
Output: 47 V
